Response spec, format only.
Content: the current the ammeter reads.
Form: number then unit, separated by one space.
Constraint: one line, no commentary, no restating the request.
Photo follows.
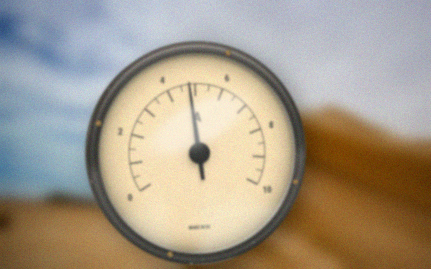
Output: 4.75 A
